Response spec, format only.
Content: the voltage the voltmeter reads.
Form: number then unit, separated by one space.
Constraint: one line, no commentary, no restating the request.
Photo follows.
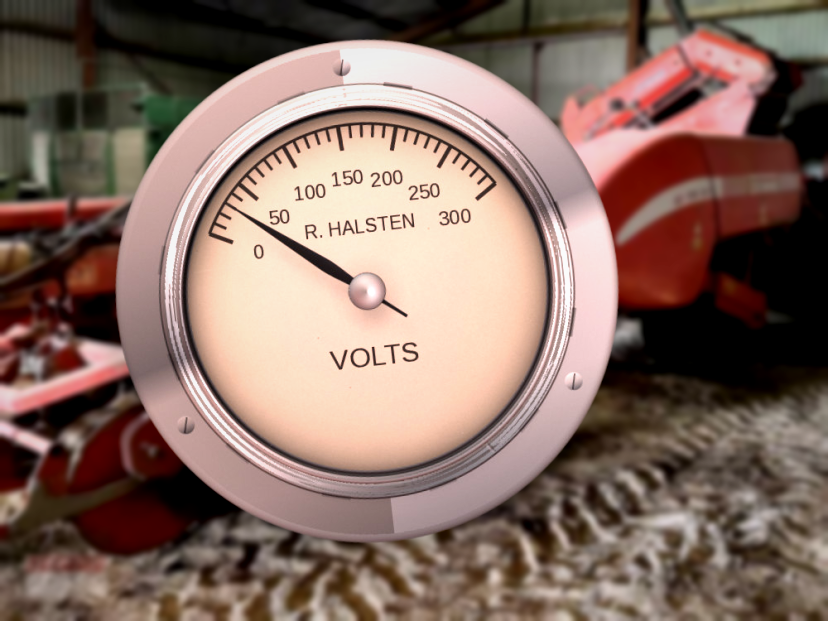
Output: 30 V
